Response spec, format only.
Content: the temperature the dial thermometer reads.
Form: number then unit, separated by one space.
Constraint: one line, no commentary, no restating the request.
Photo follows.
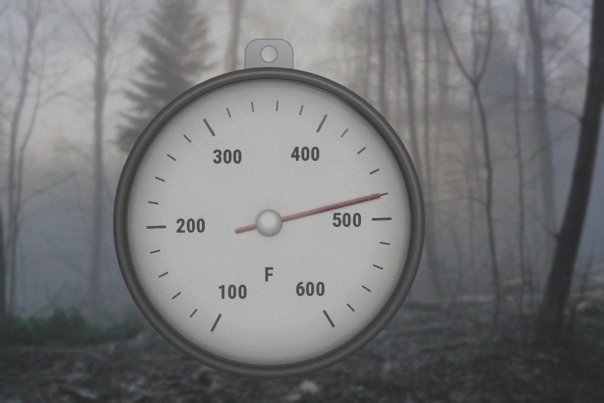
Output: 480 °F
